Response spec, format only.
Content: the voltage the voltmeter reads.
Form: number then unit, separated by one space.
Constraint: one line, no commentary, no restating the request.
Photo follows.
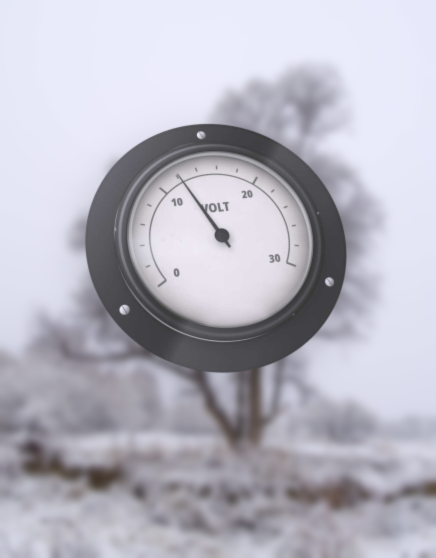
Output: 12 V
